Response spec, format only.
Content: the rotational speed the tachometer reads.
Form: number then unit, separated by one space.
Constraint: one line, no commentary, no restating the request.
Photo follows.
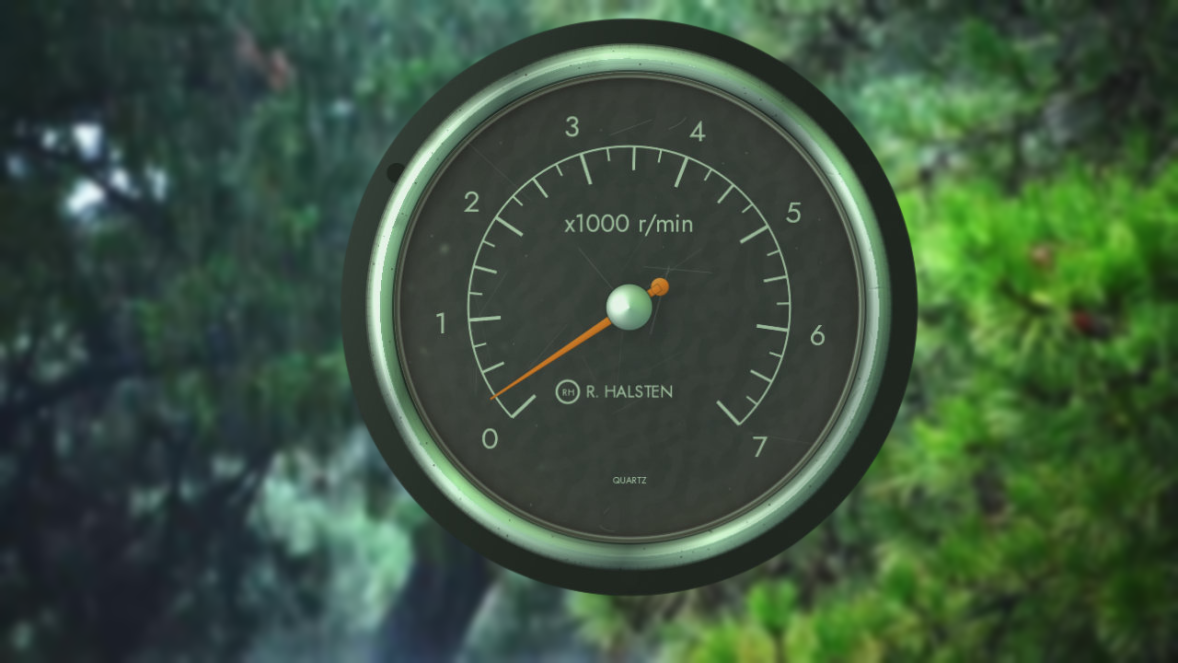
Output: 250 rpm
